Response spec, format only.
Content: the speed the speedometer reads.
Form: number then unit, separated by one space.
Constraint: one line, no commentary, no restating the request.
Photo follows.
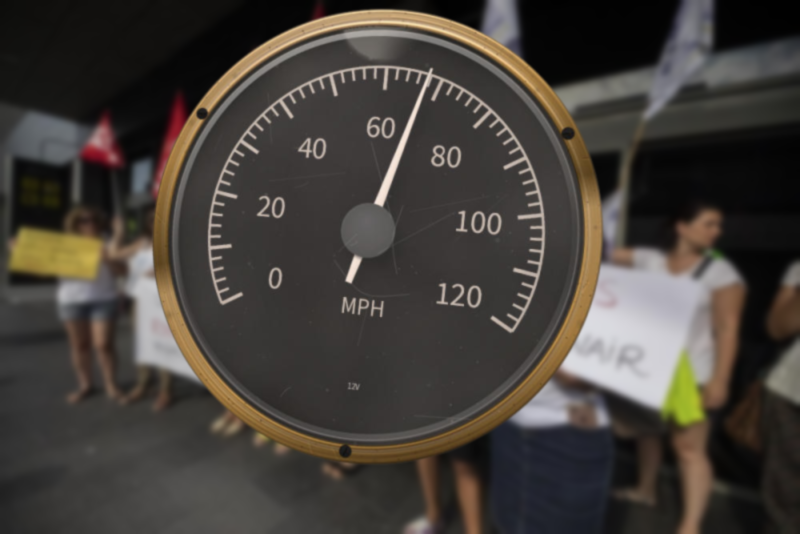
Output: 68 mph
